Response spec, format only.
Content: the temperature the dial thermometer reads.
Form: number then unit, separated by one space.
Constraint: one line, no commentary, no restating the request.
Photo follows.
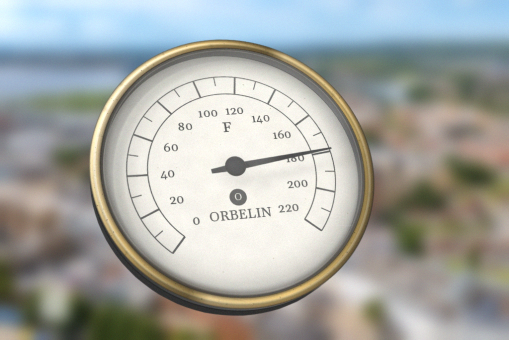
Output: 180 °F
